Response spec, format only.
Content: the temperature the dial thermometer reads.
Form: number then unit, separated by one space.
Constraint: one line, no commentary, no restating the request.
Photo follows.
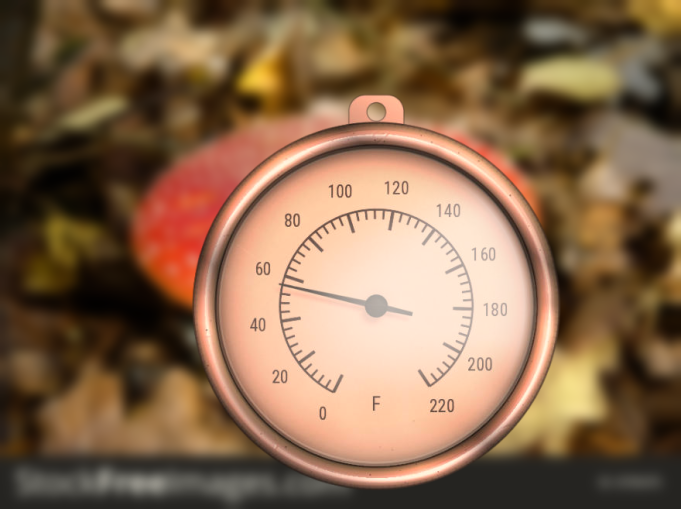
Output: 56 °F
